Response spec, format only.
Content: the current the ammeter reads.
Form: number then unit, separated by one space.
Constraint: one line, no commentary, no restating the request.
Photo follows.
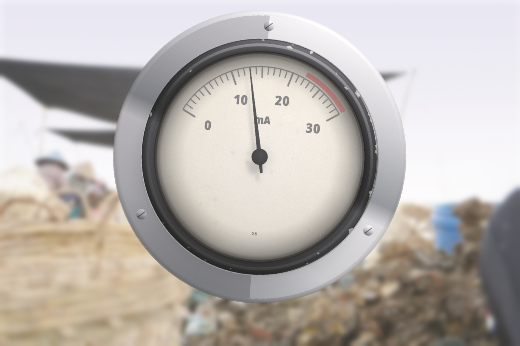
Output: 13 mA
